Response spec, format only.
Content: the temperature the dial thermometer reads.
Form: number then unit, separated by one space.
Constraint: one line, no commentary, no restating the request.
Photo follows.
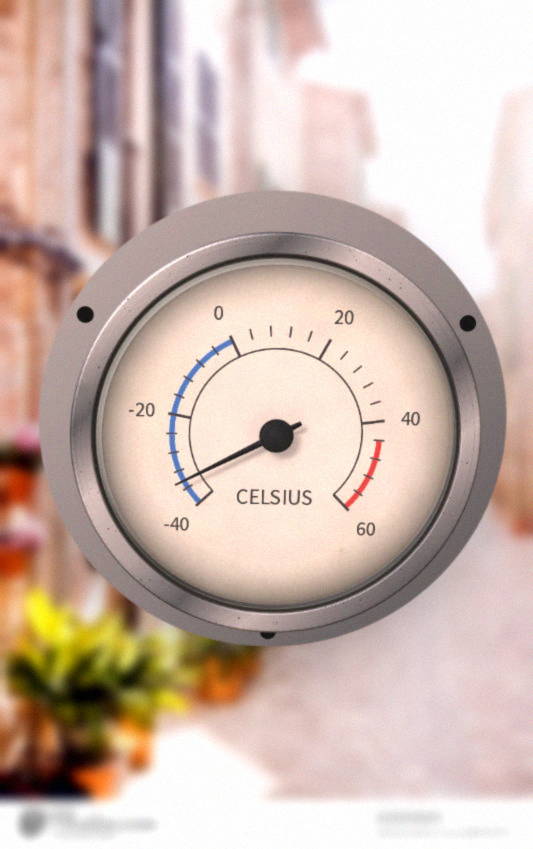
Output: -34 °C
